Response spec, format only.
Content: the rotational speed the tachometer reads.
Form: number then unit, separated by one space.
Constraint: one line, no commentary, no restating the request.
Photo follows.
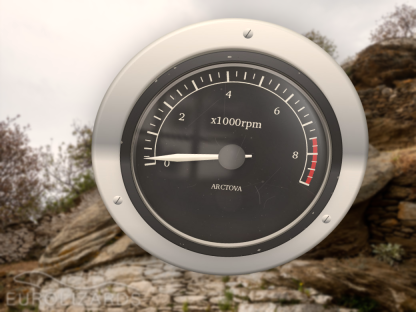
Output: 250 rpm
